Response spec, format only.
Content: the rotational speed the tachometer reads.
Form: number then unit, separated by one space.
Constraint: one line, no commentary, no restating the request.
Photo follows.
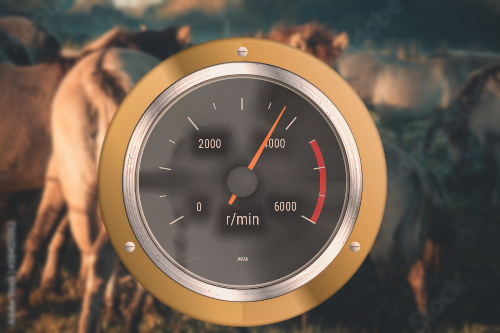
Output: 3750 rpm
